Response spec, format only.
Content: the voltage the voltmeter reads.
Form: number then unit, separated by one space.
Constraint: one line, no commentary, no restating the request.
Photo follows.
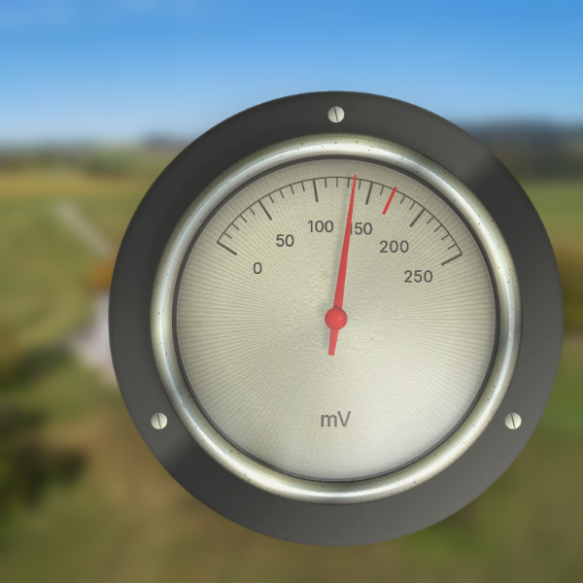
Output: 135 mV
